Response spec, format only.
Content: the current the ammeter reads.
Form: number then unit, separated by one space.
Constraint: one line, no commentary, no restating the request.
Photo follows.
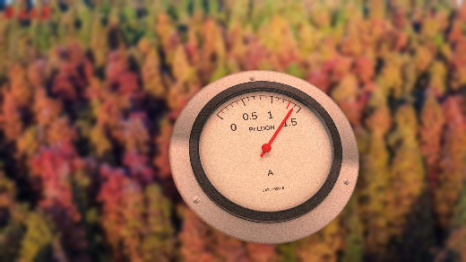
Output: 1.4 A
